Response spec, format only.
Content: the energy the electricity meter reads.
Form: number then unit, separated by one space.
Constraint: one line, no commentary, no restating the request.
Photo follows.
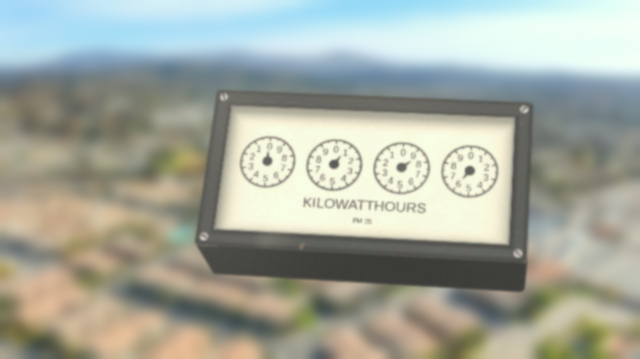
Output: 86 kWh
